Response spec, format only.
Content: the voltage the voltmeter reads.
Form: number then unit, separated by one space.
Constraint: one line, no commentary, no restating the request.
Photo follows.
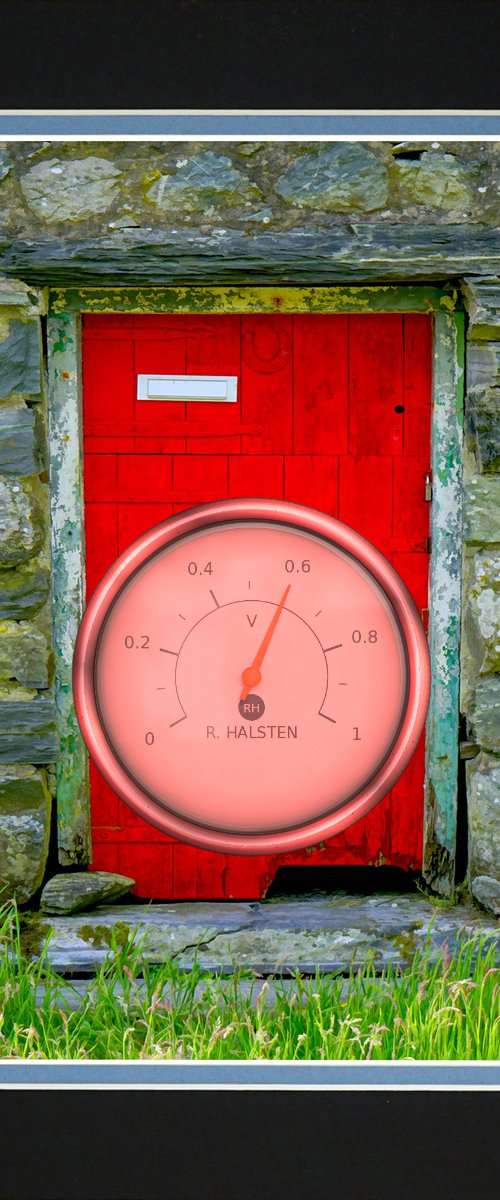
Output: 0.6 V
